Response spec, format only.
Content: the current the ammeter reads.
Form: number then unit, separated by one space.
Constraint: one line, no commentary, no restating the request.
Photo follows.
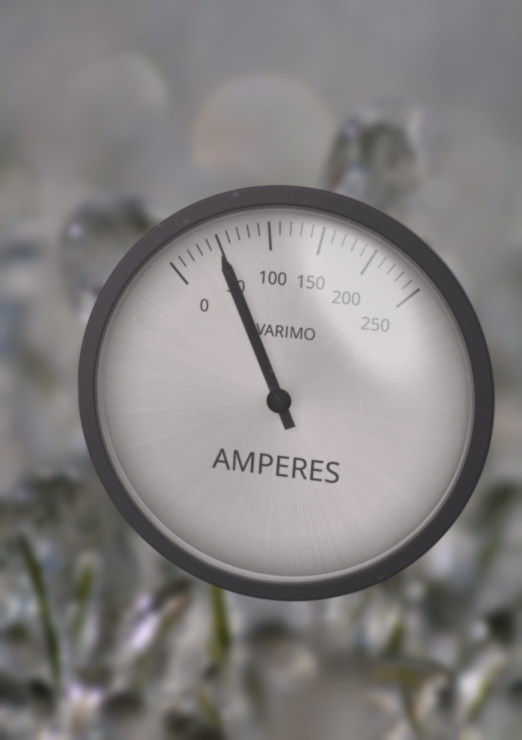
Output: 50 A
